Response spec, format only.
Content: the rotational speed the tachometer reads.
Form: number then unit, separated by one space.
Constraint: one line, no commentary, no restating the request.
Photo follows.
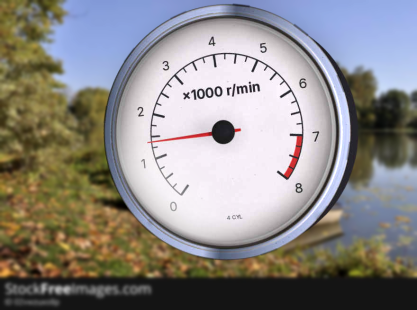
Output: 1375 rpm
